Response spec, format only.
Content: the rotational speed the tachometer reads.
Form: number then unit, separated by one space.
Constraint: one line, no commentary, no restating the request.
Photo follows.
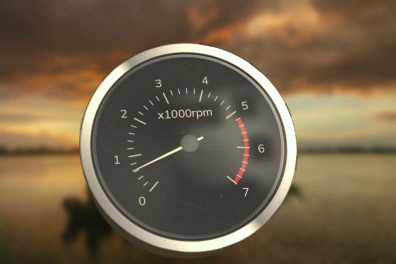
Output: 600 rpm
